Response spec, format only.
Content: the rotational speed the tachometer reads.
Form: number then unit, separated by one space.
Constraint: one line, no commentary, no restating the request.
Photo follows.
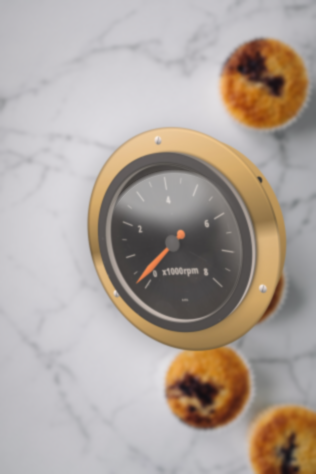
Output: 250 rpm
